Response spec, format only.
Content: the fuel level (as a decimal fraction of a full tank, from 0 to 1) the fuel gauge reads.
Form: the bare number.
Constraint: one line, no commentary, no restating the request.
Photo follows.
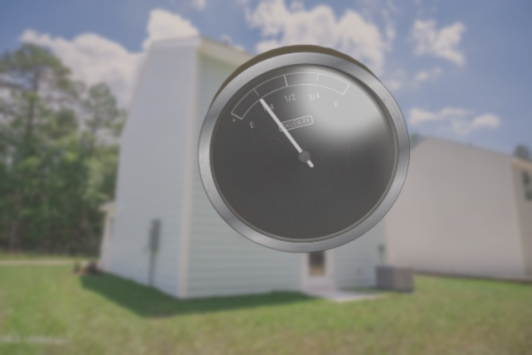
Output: 0.25
